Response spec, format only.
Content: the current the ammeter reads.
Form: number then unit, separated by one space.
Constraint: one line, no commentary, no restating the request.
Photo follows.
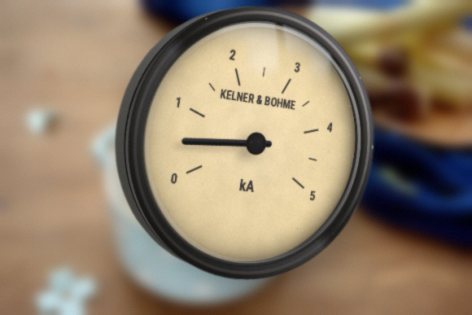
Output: 0.5 kA
